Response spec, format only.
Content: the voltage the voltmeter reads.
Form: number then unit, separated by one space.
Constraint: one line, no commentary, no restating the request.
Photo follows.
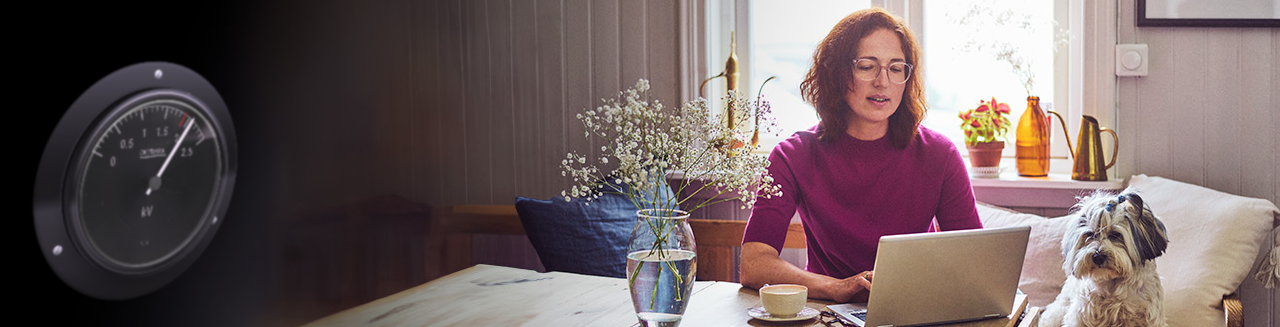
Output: 2 kV
